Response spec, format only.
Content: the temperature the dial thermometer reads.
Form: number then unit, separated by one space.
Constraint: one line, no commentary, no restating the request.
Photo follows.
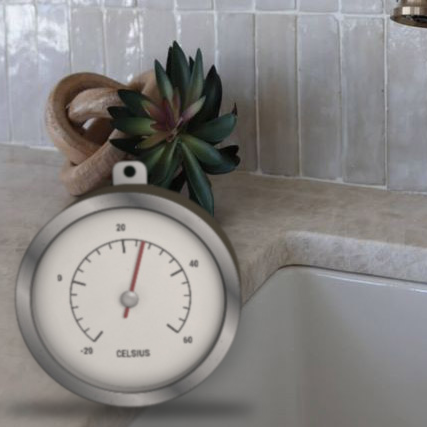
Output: 26 °C
